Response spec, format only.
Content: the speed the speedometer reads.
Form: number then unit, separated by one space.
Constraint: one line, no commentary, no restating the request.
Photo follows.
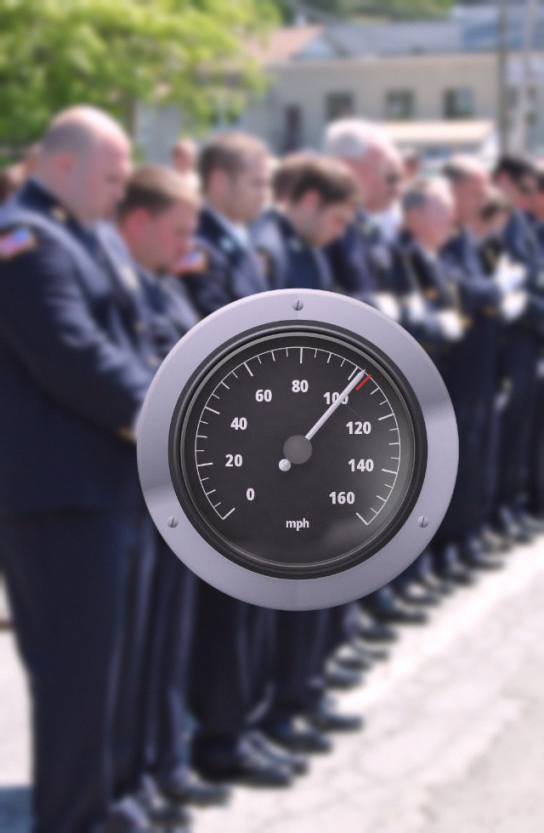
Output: 102.5 mph
